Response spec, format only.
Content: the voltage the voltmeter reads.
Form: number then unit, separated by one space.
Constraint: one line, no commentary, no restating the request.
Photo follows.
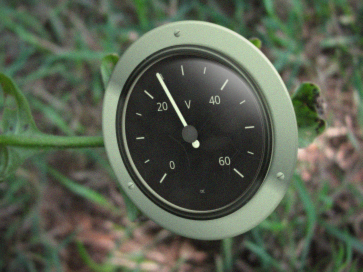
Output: 25 V
